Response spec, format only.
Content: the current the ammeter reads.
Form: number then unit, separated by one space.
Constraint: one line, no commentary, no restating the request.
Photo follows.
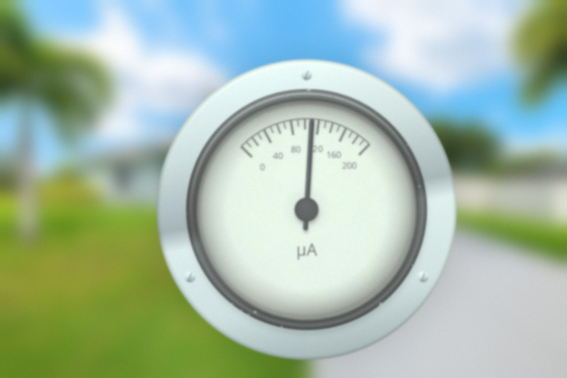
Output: 110 µA
